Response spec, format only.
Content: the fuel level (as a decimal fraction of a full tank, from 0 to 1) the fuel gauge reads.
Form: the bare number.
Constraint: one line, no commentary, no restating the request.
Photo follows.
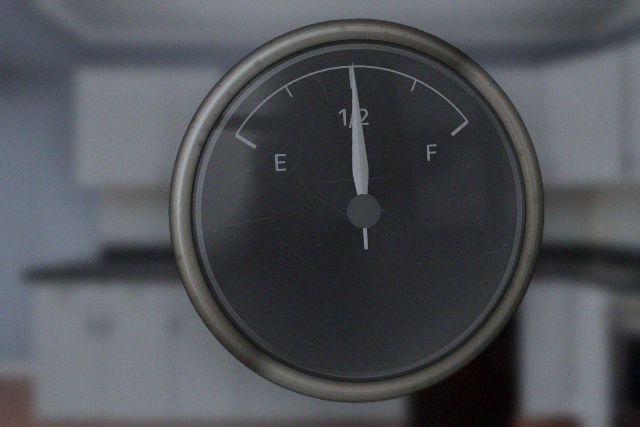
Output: 0.5
